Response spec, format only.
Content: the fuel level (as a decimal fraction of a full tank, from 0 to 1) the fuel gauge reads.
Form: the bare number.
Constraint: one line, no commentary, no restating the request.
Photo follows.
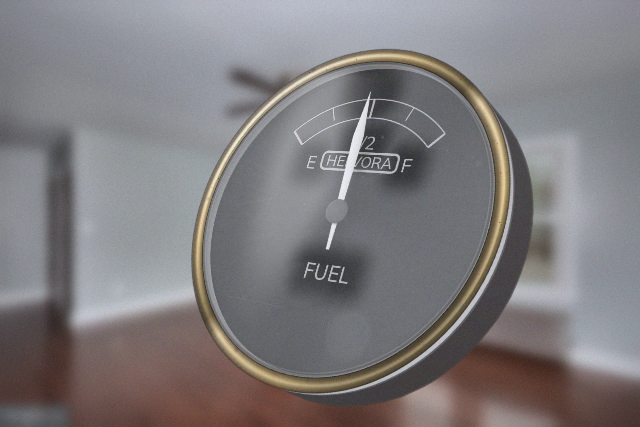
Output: 0.5
